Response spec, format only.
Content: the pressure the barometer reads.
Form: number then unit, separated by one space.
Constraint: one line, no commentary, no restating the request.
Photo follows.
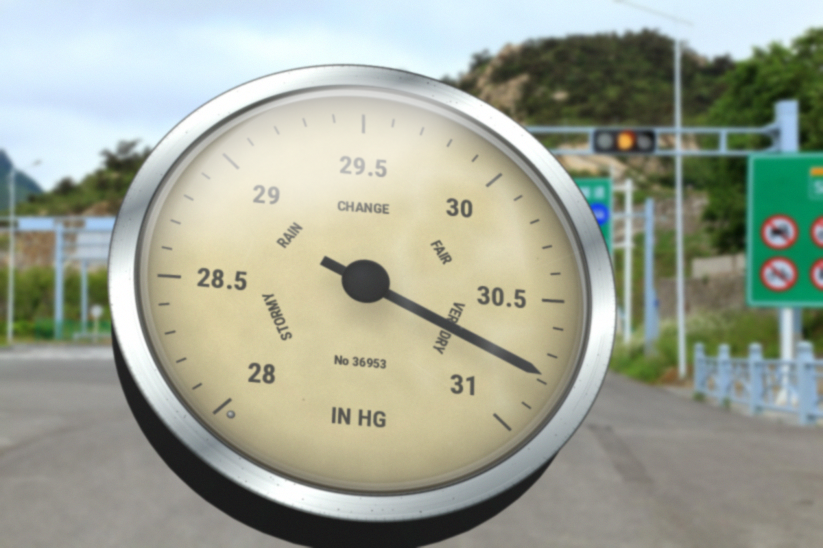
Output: 30.8 inHg
